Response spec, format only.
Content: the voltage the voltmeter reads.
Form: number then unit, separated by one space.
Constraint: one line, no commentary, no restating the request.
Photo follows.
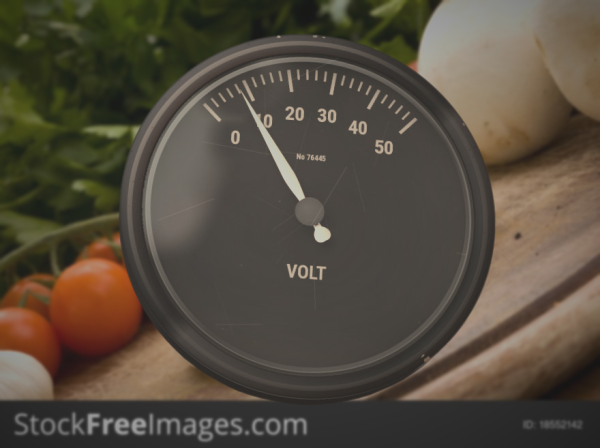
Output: 8 V
